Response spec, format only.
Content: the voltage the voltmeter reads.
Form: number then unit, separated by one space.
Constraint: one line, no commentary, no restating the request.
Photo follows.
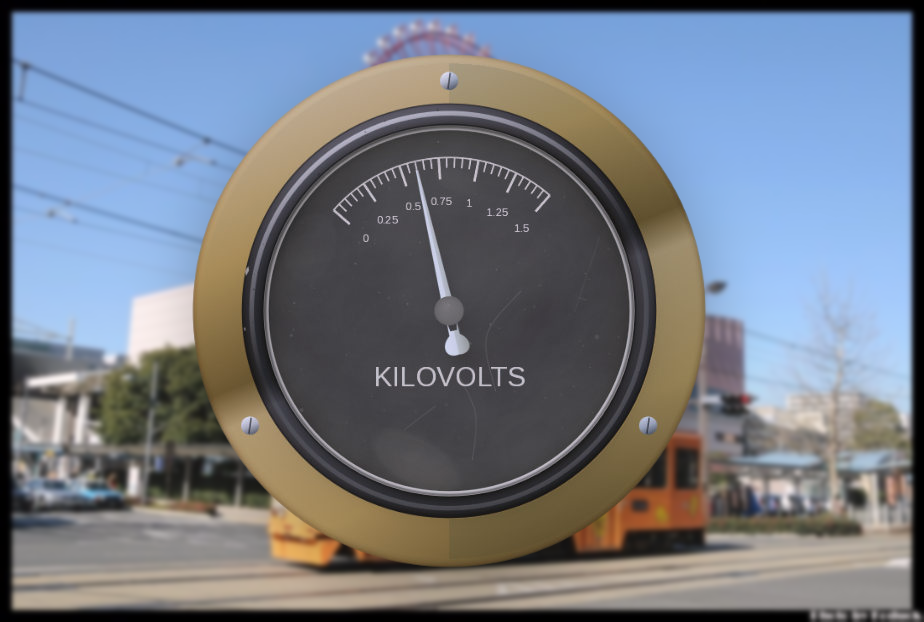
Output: 0.6 kV
